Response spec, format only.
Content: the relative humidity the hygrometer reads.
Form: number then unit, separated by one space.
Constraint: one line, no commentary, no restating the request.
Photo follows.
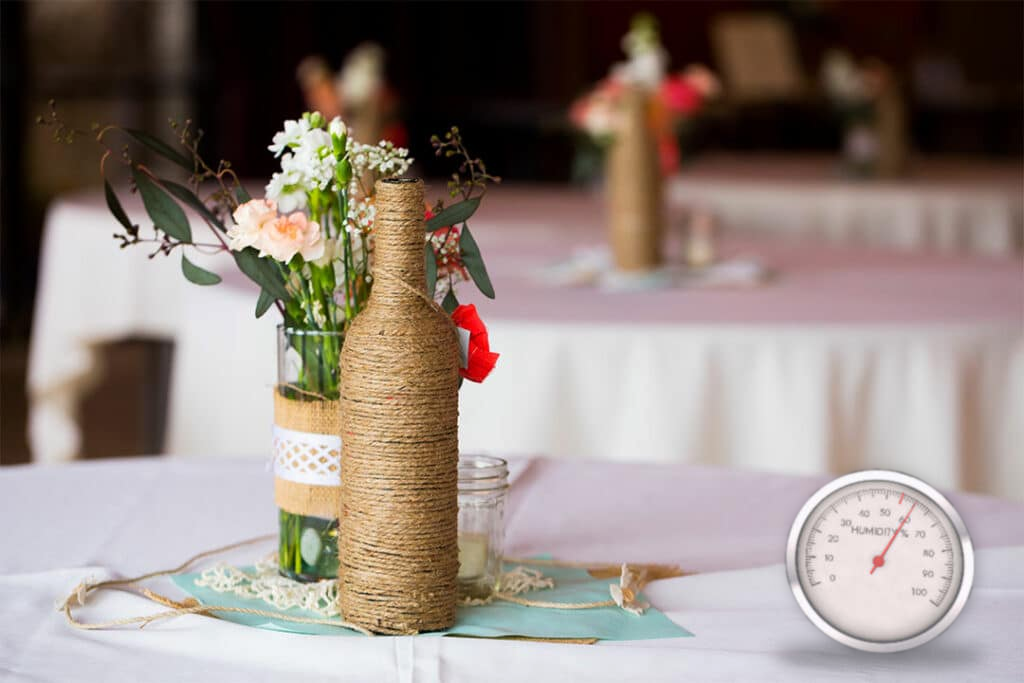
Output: 60 %
